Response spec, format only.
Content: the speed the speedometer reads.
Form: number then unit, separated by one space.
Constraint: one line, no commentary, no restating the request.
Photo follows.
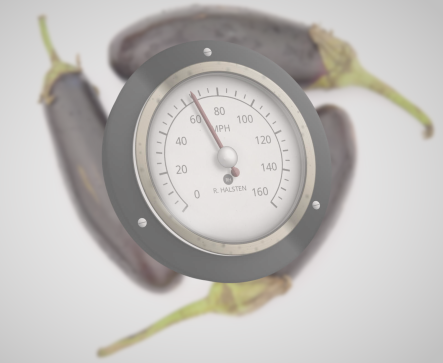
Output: 65 mph
